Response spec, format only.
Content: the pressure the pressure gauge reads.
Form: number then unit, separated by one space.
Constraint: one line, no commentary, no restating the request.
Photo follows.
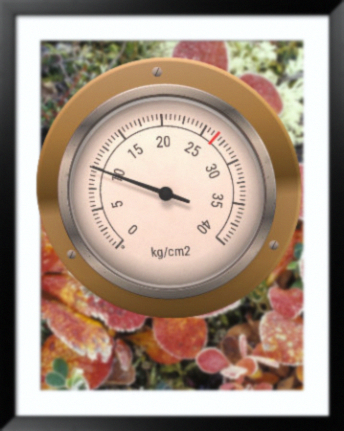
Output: 10 kg/cm²
